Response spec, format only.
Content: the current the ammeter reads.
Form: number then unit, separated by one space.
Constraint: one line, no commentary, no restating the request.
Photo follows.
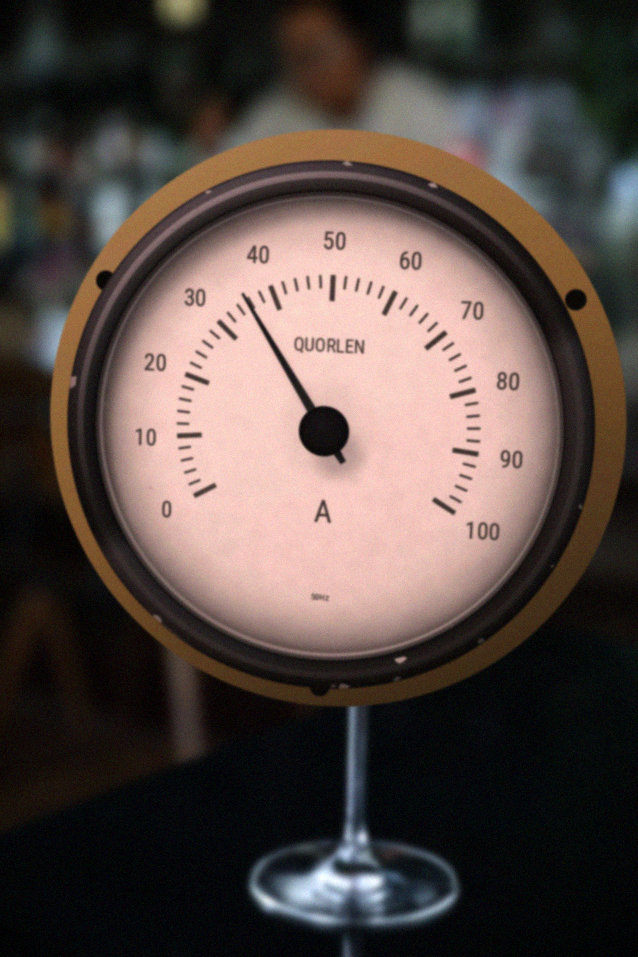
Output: 36 A
